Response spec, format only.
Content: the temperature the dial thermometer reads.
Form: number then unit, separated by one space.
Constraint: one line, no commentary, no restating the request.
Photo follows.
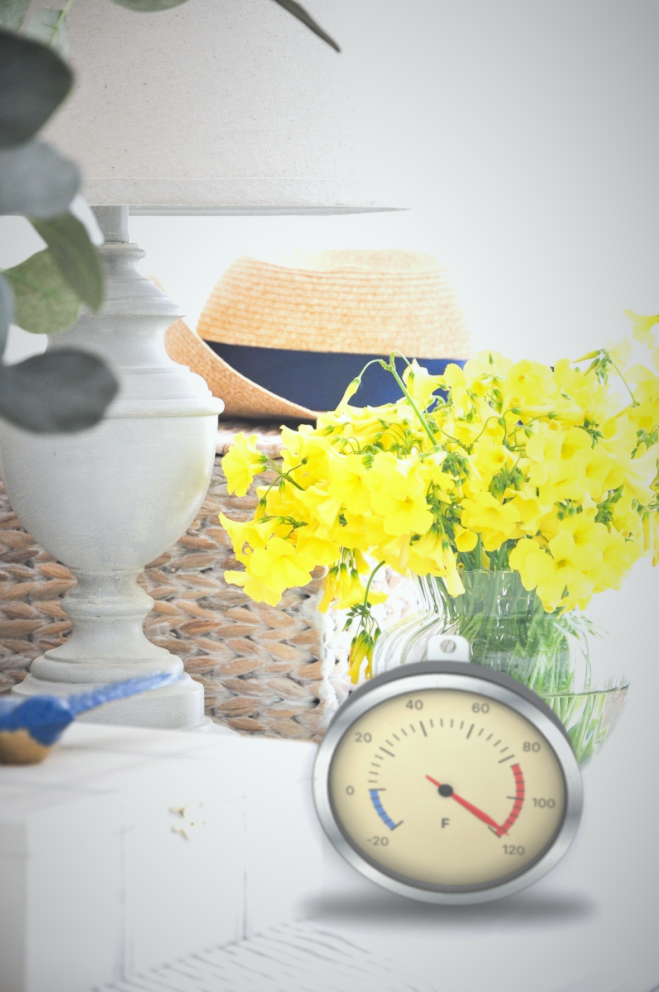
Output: 116 °F
